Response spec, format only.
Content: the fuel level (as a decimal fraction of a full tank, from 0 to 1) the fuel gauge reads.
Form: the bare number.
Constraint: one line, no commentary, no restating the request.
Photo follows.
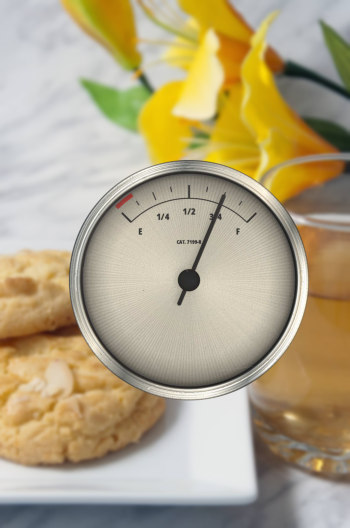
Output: 0.75
